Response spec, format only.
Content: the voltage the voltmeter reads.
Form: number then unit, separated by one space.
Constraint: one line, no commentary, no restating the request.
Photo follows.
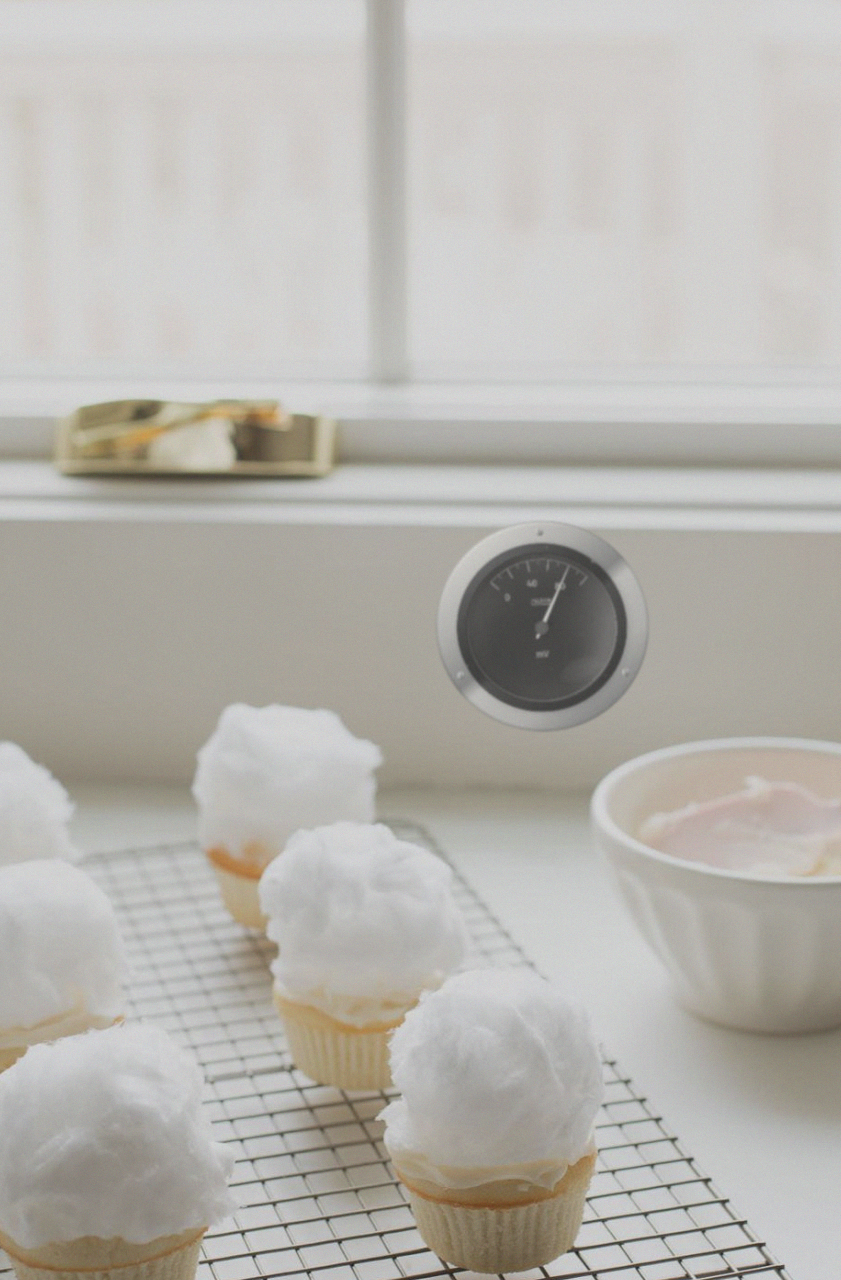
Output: 80 mV
